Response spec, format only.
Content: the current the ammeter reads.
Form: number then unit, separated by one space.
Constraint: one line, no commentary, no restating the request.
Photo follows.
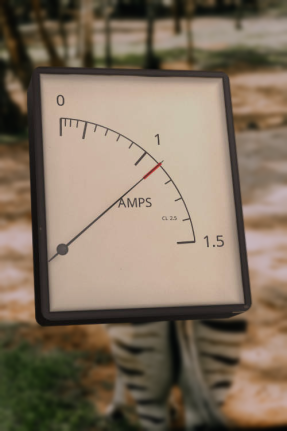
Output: 1.1 A
